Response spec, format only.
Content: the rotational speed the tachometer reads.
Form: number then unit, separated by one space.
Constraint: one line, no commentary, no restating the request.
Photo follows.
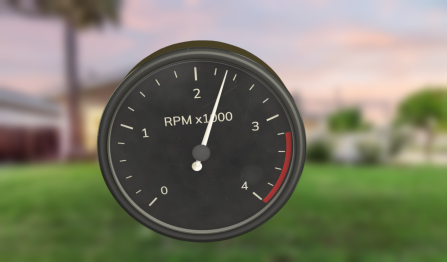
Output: 2300 rpm
